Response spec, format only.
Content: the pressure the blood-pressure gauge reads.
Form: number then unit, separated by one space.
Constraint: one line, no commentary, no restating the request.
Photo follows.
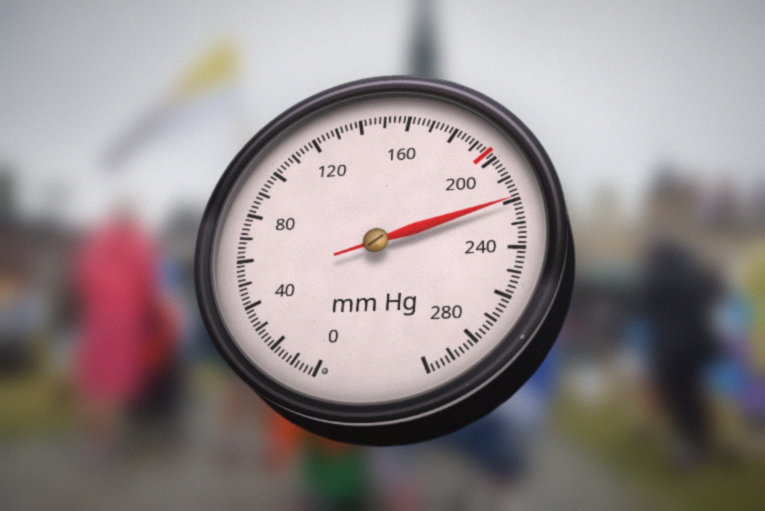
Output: 220 mmHg
